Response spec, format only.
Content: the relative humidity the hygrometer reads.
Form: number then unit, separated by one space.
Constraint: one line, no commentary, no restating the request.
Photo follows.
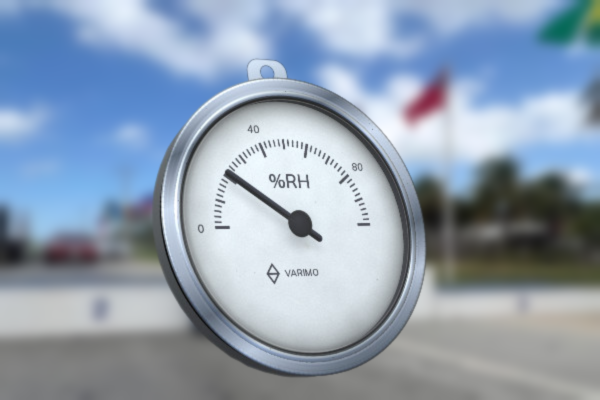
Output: 20 %
